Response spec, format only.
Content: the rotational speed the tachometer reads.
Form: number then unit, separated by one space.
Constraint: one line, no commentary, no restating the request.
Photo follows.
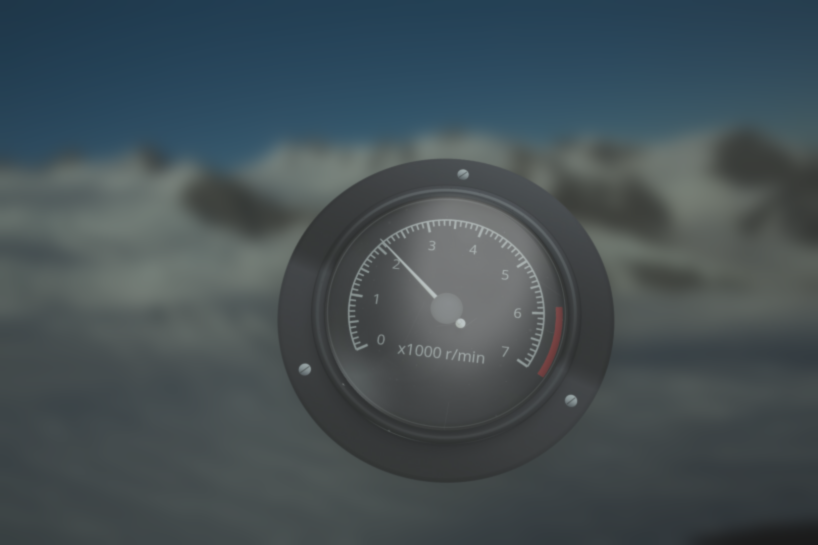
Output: 2100 rpm
